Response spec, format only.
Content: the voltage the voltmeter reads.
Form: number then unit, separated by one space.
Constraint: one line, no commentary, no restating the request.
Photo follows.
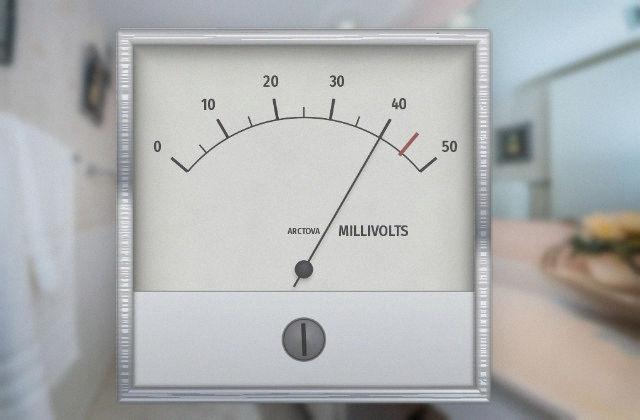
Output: 40 mV
